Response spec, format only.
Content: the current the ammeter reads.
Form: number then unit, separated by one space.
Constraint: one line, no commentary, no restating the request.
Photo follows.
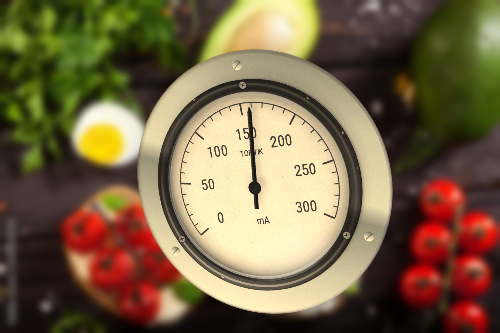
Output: 160 mA
